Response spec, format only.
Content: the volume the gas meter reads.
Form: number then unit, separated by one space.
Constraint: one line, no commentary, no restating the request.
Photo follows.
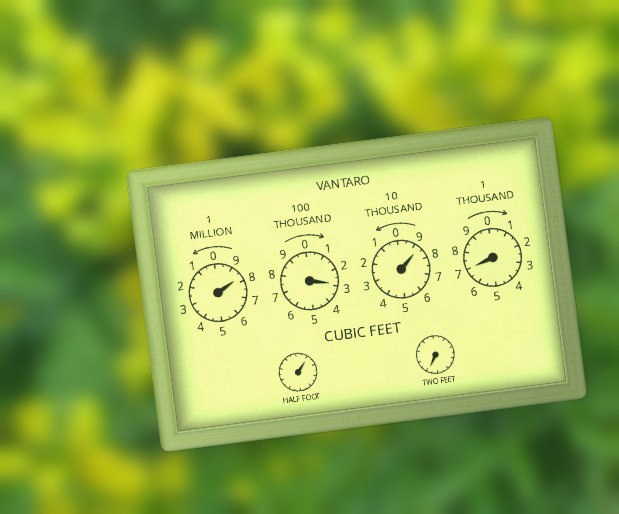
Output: 828700 ft³
